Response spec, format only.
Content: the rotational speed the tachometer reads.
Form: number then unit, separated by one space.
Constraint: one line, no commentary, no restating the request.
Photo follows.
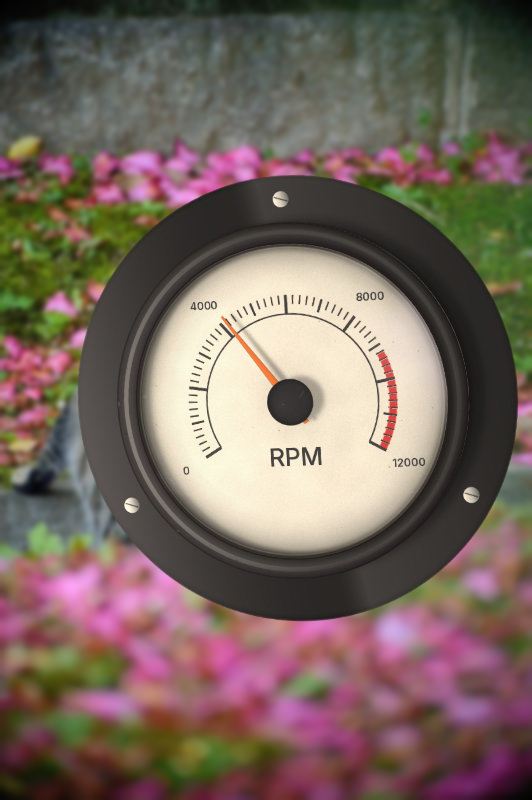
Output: 4200 rpm
